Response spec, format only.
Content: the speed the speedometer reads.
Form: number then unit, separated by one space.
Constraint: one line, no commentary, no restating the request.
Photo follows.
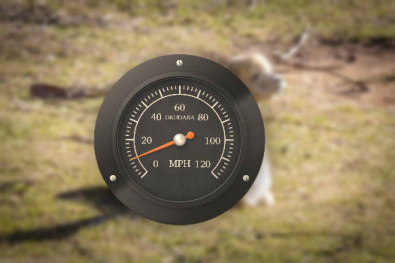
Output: 10 mph
